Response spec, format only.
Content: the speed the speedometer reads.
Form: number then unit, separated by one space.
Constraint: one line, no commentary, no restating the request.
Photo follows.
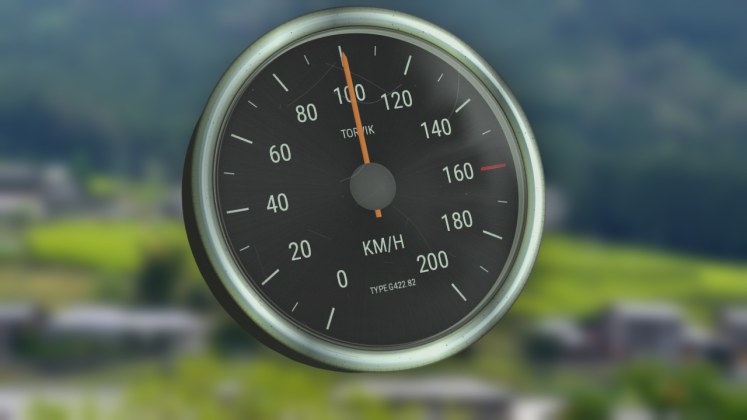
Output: 100 km/h
